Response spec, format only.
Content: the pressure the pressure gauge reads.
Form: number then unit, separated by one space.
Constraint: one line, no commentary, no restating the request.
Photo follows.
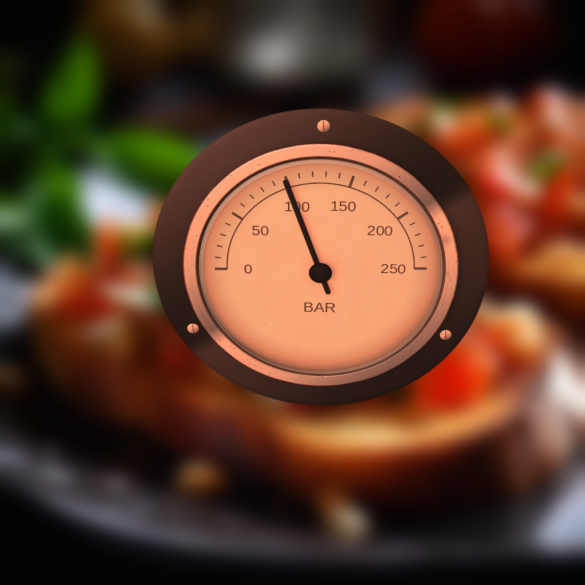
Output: 100 bar
